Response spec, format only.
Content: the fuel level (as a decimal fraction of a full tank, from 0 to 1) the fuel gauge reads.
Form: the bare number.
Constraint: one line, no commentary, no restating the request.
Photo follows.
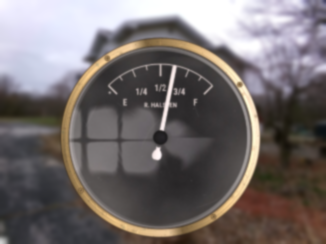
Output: 0.625
